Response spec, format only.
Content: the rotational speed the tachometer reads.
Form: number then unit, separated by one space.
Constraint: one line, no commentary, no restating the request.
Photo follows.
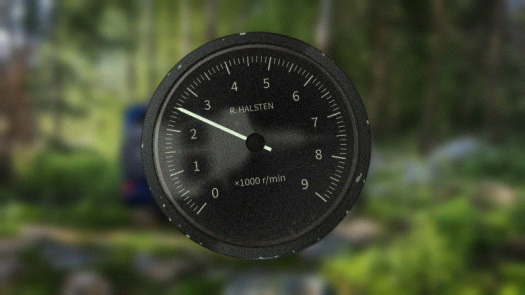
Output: 2500 rpm
